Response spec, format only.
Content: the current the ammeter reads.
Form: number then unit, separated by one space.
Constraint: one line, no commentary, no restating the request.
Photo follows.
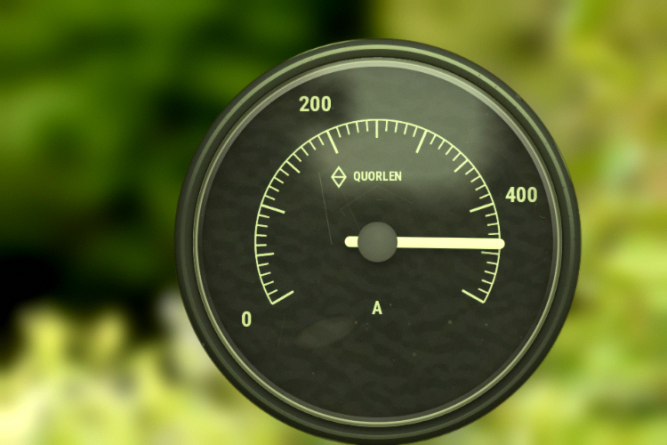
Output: 440 A
